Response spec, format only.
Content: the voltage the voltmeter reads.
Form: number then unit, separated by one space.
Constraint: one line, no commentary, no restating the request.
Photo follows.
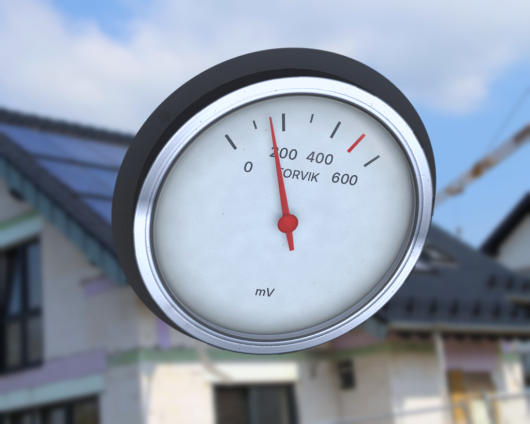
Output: 150 mV
